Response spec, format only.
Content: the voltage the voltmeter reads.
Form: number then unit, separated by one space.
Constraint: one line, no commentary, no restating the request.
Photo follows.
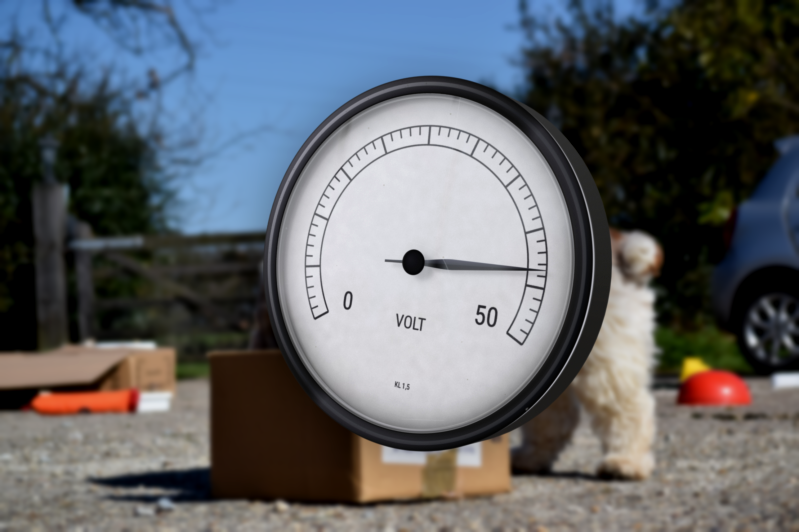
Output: 43.5 V
